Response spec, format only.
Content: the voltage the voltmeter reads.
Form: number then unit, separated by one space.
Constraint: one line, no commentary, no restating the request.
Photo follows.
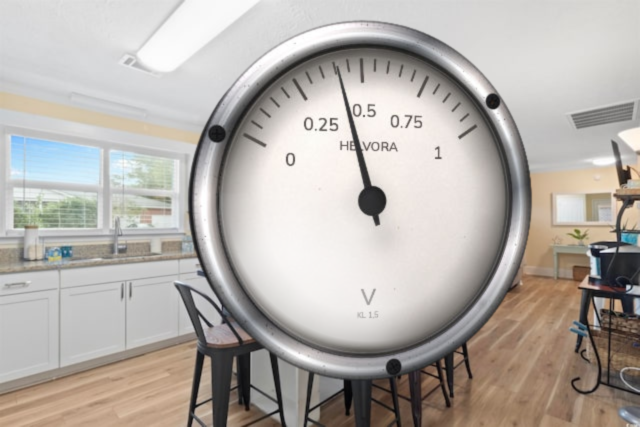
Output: 0.4 V
